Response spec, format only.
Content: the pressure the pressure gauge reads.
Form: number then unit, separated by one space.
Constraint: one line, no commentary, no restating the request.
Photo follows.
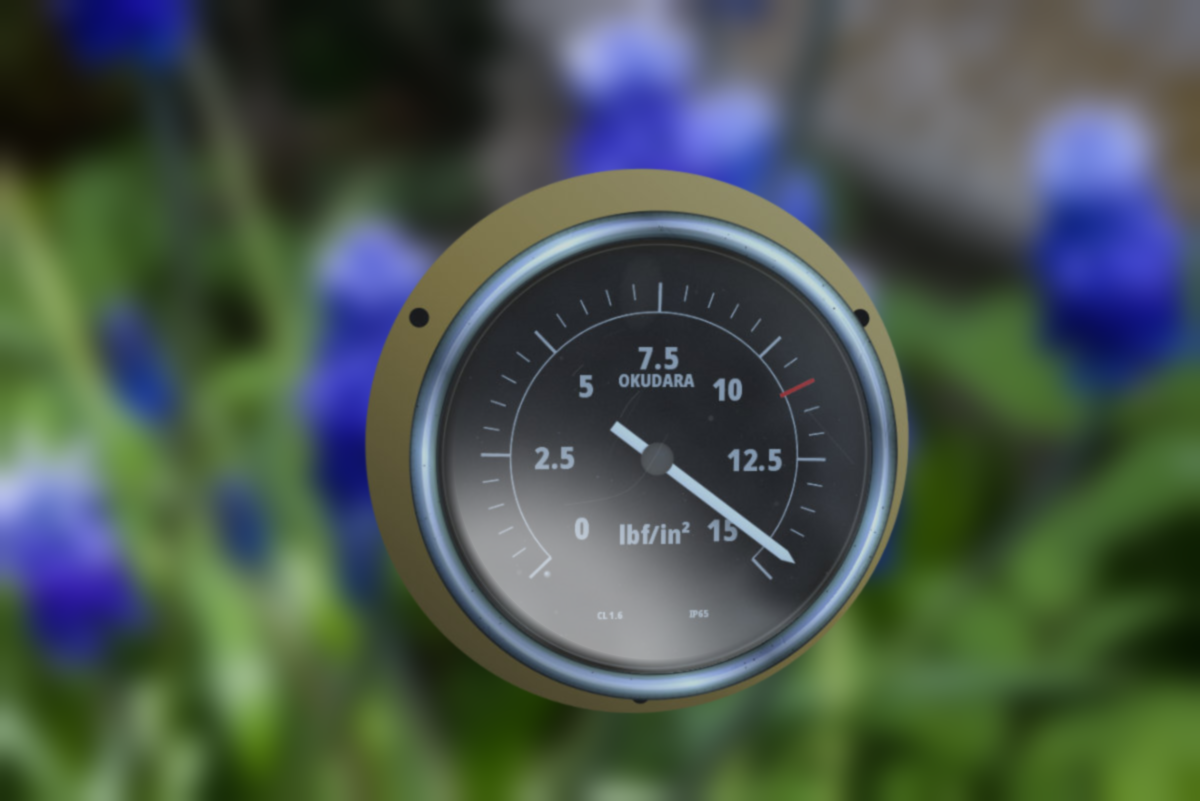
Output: 14.5 psi
